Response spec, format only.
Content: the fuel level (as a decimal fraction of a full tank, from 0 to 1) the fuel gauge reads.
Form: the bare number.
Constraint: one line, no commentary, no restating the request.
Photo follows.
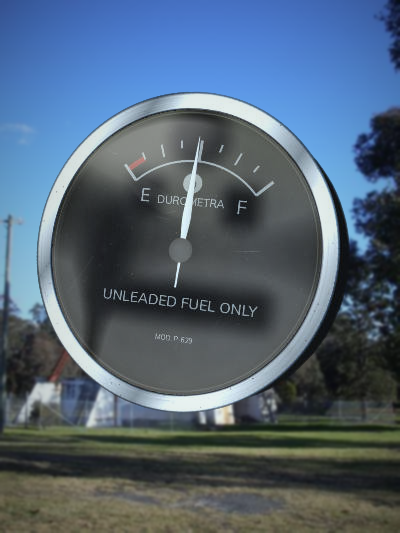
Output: 0.5
